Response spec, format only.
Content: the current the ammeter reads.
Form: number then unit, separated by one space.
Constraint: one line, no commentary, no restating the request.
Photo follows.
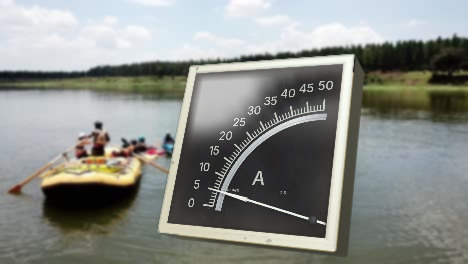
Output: 5 A
